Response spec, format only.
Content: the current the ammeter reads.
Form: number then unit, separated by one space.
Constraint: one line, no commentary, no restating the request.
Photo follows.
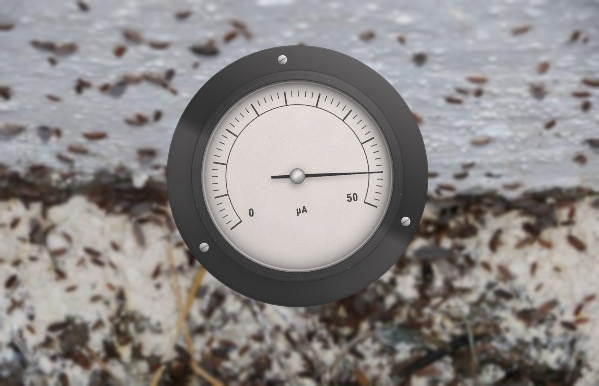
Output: 45 µA
